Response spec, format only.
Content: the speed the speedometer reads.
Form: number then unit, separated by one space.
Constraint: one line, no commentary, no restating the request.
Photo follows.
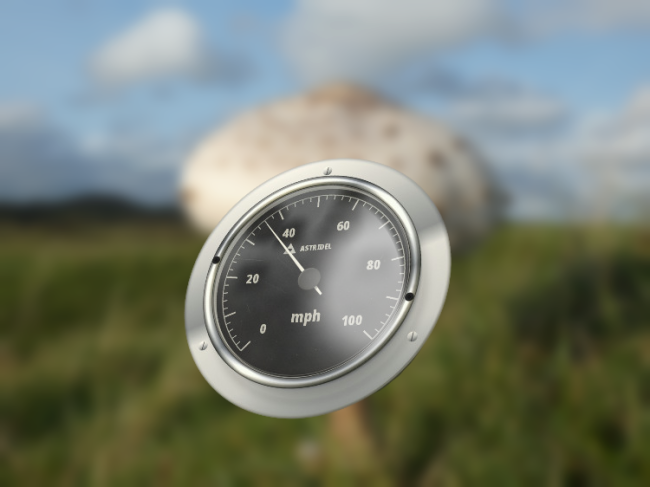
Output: 36 mph
